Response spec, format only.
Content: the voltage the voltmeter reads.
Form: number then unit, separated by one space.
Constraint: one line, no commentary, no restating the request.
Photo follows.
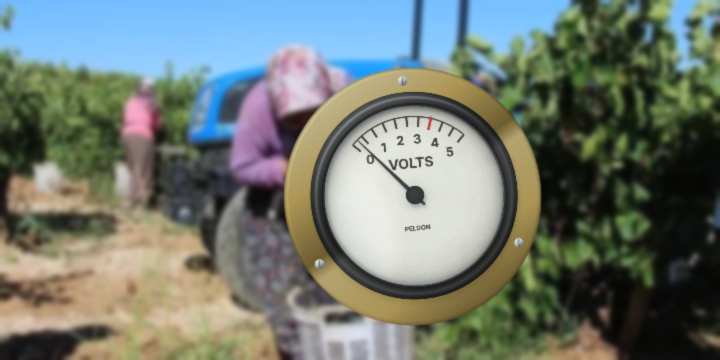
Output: 0.25 V
